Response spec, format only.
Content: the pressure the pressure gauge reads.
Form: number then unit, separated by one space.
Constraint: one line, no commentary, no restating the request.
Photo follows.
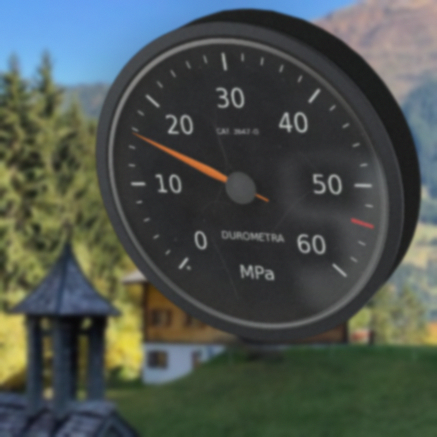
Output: 16 MPa
